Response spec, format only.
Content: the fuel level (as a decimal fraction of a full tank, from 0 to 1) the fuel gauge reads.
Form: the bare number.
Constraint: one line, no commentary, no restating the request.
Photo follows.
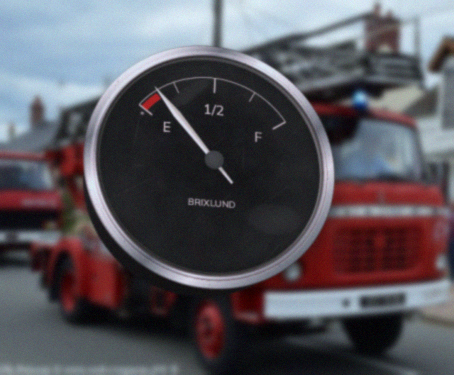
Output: 0.125
